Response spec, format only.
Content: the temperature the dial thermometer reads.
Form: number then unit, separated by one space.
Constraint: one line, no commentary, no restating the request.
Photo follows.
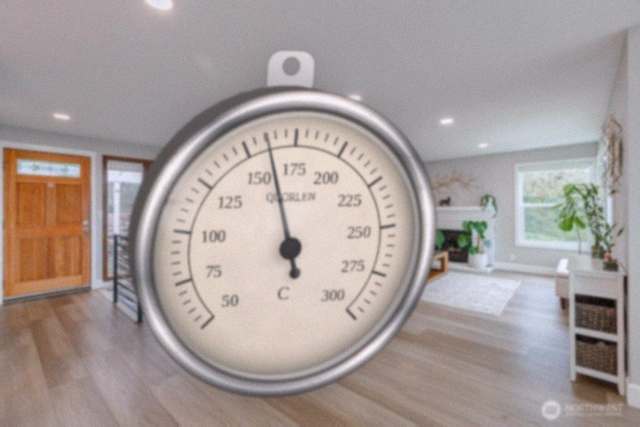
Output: 160 °C
